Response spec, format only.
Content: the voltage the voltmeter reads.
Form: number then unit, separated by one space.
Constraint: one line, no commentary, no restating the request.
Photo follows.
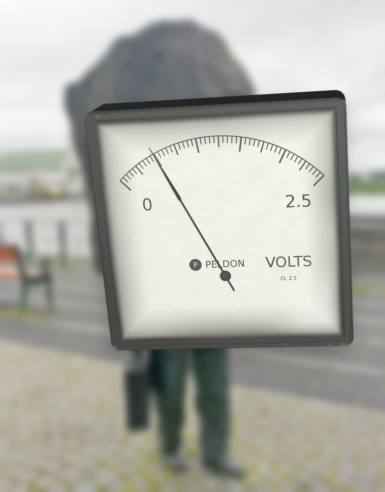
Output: 0.5 V
